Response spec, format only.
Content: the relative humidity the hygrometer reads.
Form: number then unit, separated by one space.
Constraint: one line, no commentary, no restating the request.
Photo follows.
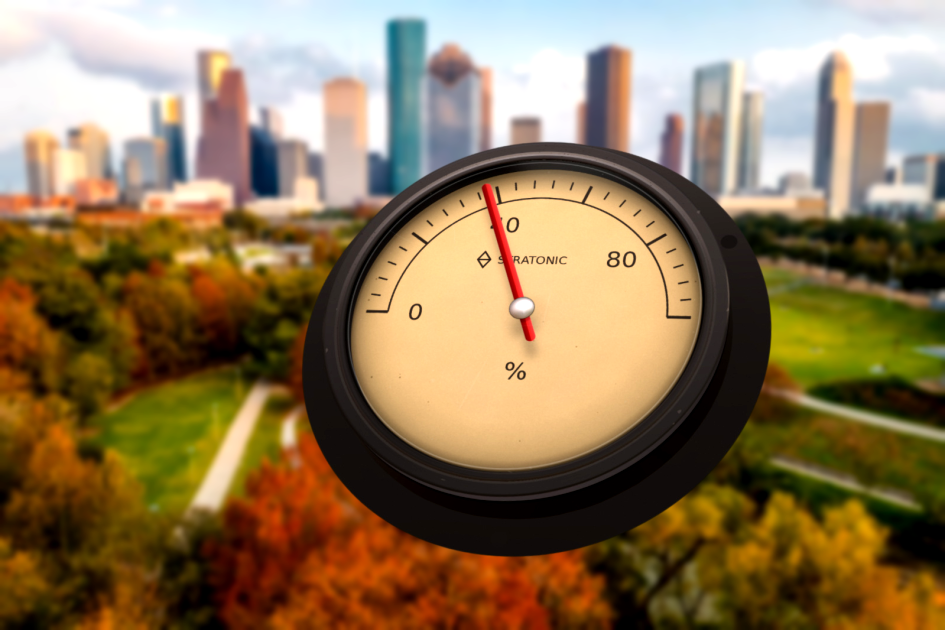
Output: 38 %
